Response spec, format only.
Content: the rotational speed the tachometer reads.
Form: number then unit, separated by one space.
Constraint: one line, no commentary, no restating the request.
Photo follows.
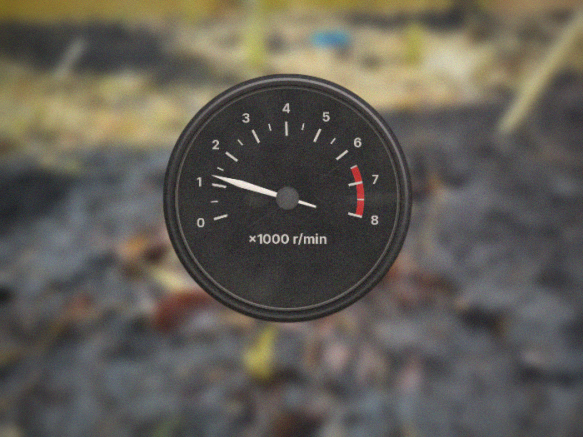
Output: 1250 rpm
